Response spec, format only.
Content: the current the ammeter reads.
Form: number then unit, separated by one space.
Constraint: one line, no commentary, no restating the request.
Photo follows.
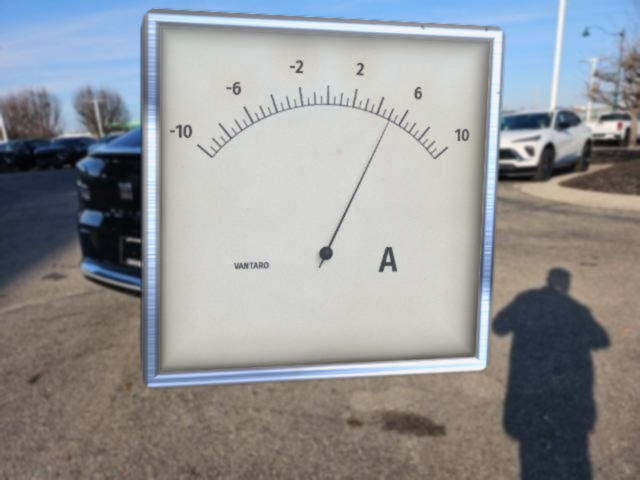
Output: 5 A
